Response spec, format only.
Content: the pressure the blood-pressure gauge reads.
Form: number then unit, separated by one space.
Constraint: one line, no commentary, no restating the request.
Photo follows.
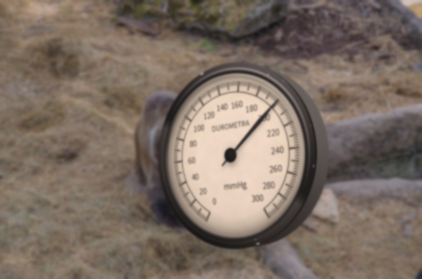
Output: 200 mmHg
